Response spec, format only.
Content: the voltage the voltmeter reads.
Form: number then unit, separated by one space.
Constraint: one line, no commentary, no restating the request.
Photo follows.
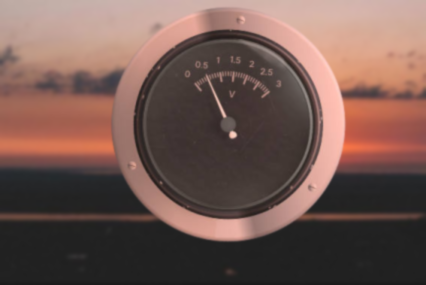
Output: 0.5 V
